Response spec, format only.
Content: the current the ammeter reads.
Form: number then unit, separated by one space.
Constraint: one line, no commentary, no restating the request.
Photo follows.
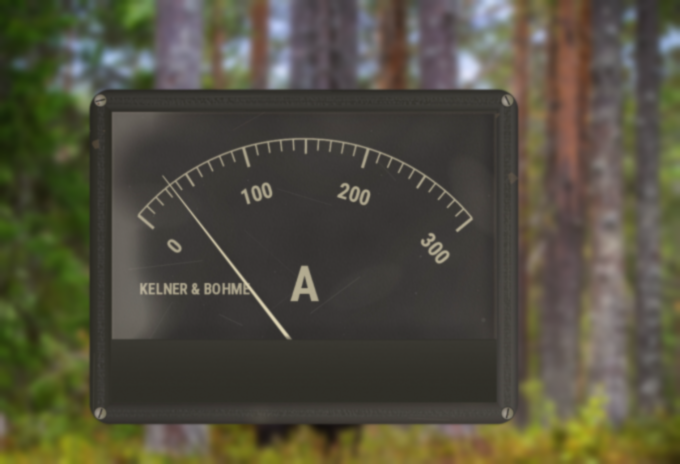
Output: 35 A
